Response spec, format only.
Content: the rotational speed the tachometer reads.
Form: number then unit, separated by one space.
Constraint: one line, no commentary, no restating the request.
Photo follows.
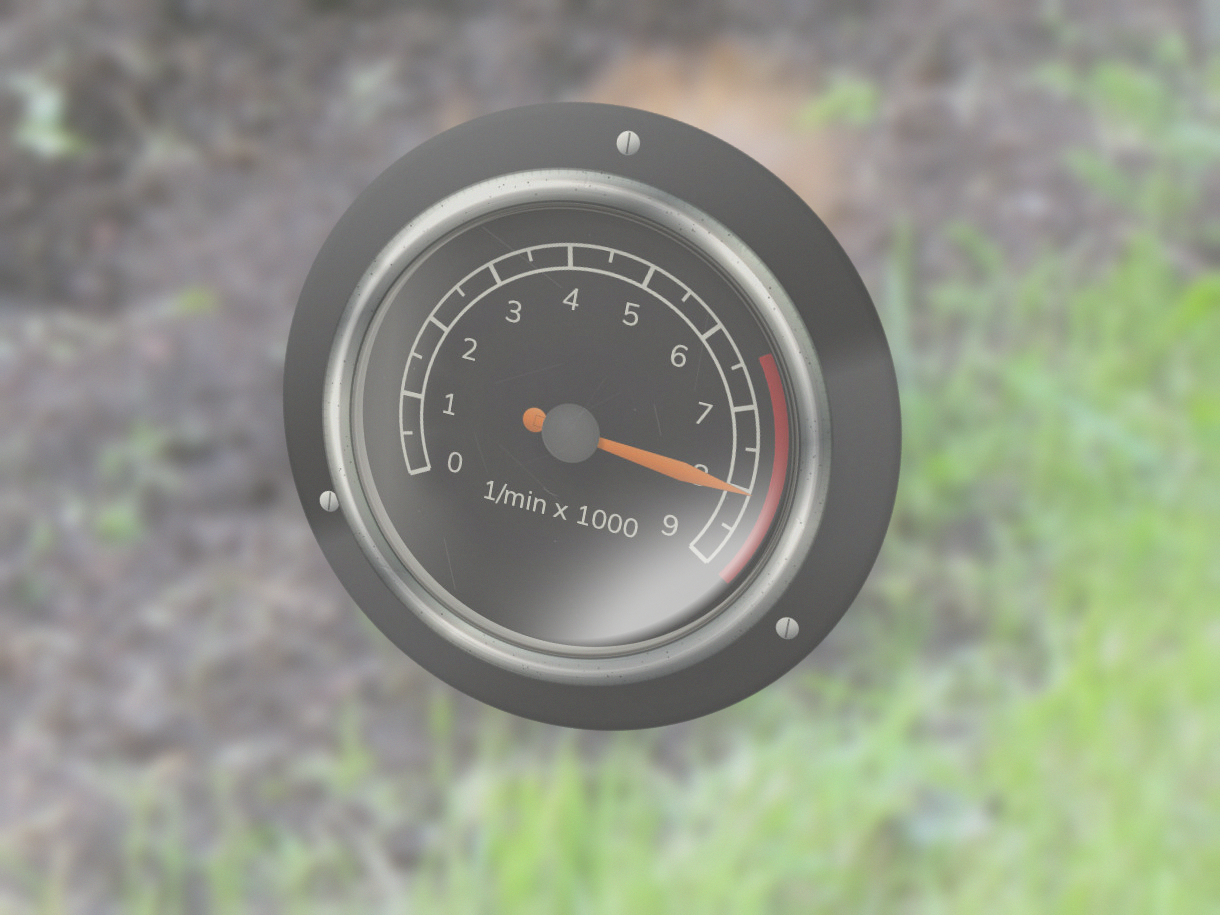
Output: 8000 rpm
